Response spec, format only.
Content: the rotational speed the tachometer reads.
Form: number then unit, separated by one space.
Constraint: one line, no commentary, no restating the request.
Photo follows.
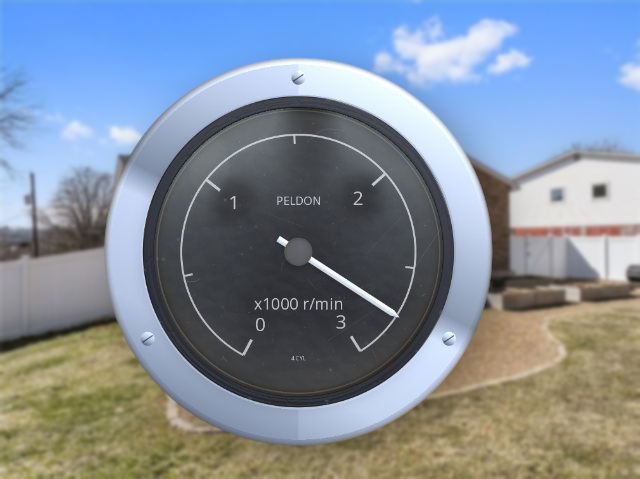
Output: 2750 rpm
